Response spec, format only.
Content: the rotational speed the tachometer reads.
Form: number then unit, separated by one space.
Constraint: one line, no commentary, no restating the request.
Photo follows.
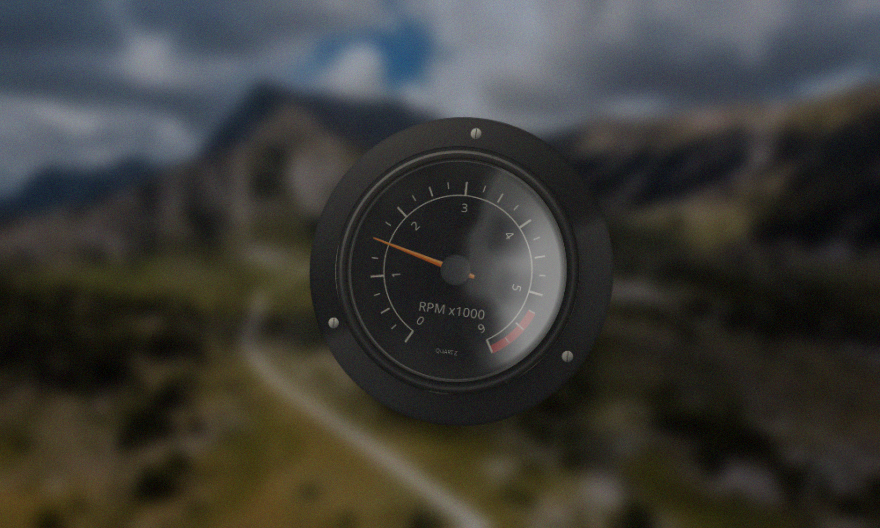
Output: 1500 rpm
